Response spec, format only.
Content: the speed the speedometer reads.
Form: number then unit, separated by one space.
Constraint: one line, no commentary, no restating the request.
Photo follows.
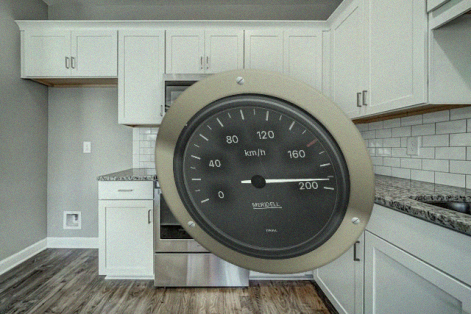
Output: 190 km/h
